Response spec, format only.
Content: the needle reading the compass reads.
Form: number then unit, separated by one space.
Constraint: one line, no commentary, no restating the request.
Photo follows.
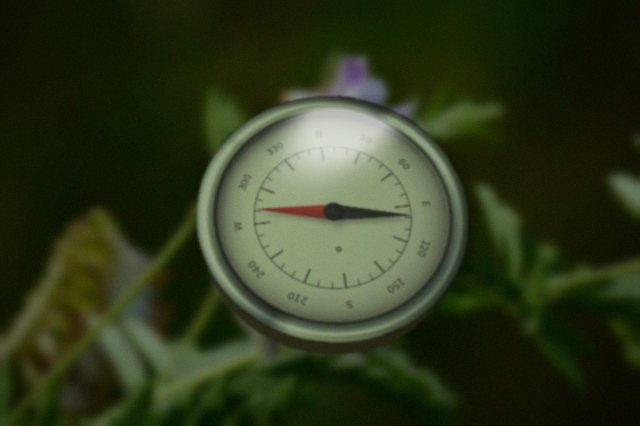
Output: 280 °
